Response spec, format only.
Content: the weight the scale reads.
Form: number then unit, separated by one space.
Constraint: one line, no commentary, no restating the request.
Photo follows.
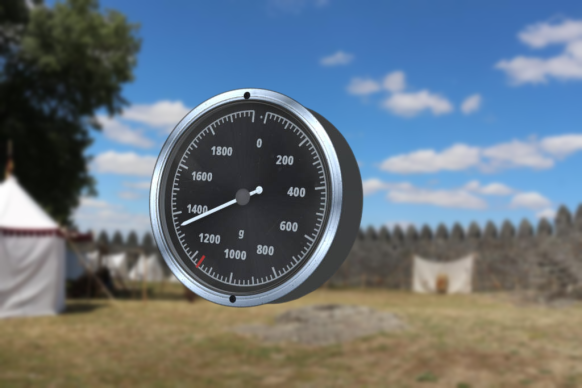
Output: 1340 g
